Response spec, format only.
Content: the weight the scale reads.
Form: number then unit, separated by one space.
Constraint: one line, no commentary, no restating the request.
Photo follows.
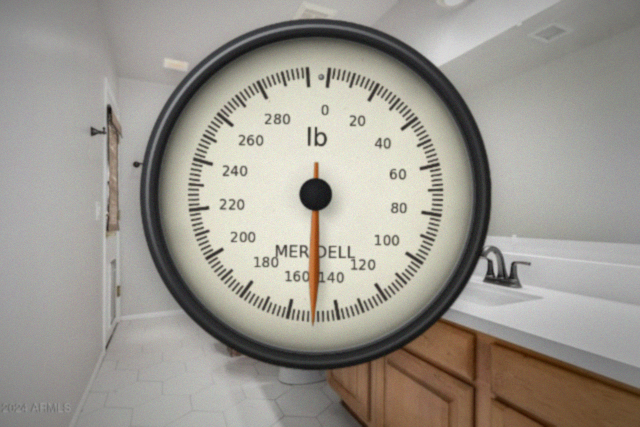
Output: 150 lb
